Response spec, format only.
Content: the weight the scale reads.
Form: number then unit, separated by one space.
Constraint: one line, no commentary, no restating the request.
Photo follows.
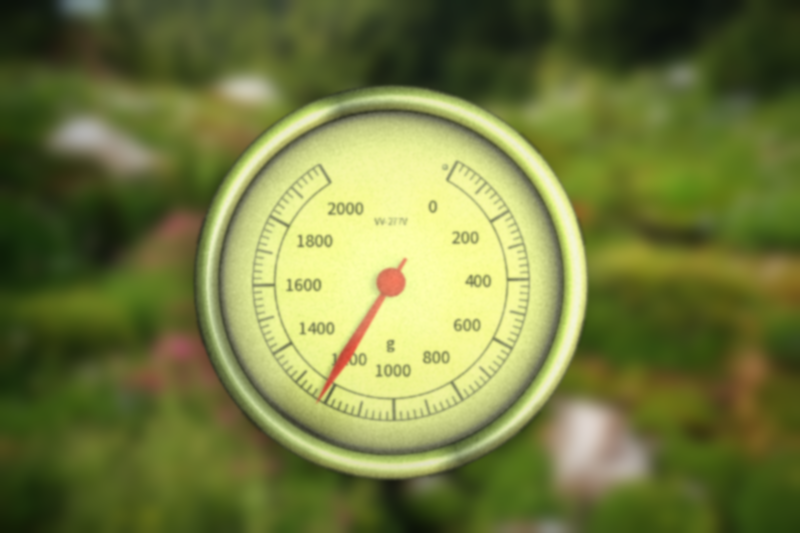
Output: 1220 g
